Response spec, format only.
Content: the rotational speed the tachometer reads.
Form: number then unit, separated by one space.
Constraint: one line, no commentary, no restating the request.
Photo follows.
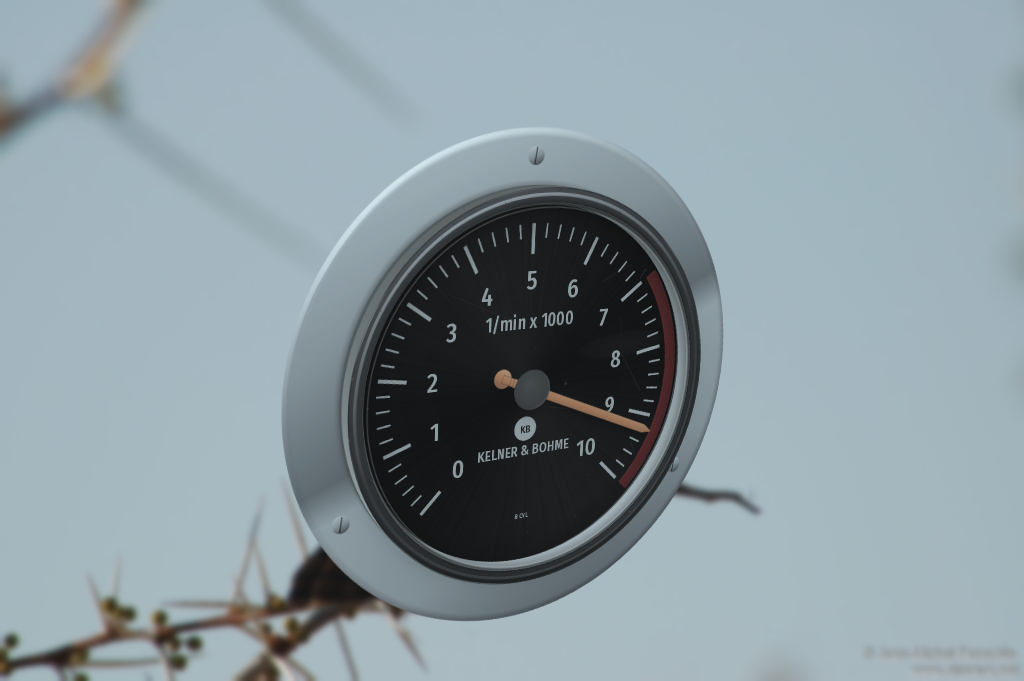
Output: 9200 rpm
